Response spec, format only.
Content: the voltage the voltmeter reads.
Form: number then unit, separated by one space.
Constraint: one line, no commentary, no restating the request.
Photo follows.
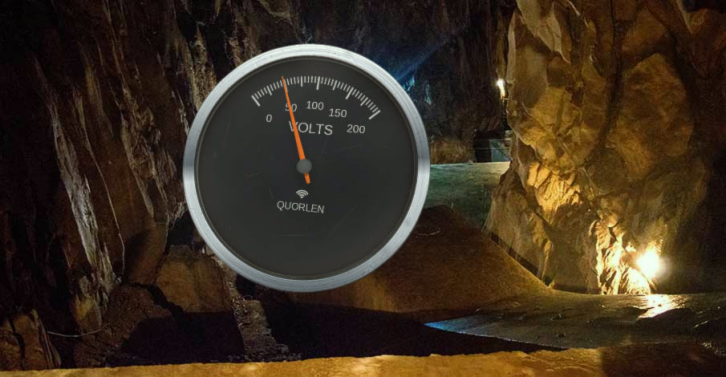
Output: 50 V
